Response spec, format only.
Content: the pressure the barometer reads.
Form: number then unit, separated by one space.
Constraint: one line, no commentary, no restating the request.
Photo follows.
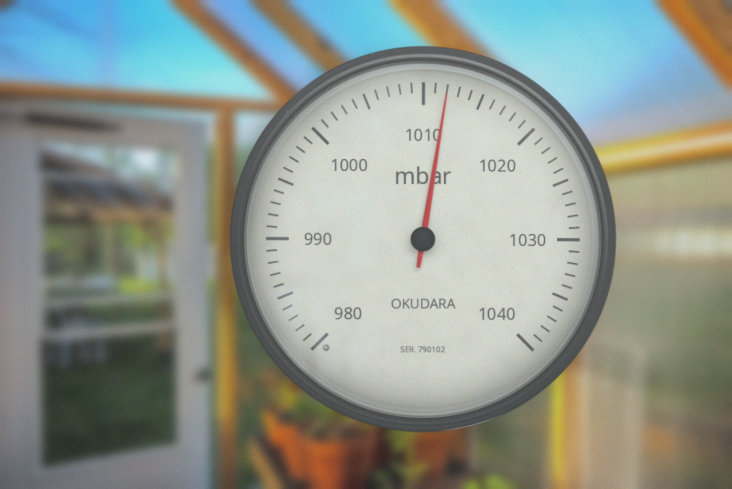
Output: 1012 mbar
